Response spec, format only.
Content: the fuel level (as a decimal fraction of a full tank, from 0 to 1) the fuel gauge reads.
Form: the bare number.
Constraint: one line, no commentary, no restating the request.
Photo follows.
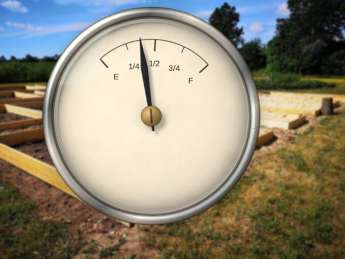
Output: 0.375
